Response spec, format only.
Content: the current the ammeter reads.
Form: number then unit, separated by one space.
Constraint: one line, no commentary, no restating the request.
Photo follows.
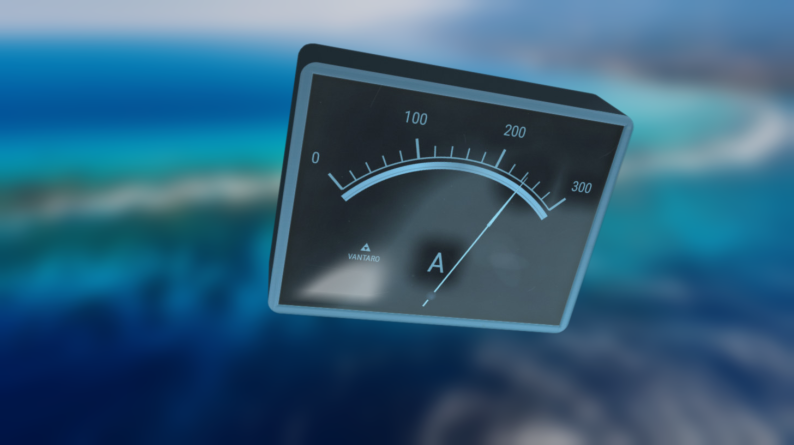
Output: 240 A
